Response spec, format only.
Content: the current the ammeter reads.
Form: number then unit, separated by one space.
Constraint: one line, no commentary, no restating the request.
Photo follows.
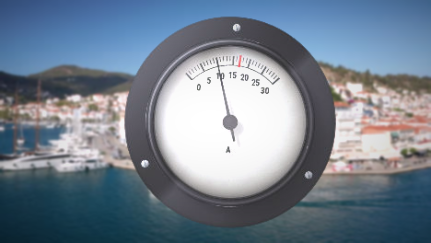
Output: 10 A
